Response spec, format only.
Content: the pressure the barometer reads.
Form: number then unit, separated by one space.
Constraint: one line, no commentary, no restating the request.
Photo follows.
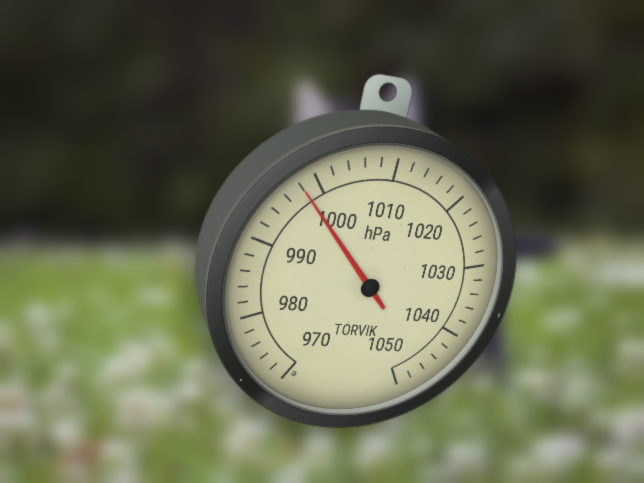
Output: 998 hPa
